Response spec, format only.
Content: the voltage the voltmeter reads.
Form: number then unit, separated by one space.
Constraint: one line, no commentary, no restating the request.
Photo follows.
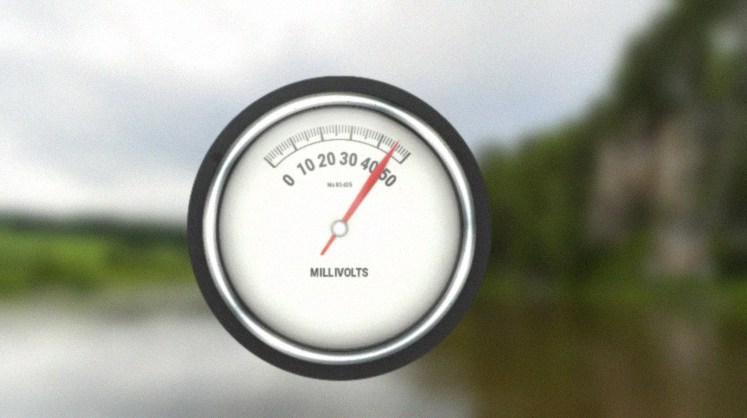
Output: 45 mV
